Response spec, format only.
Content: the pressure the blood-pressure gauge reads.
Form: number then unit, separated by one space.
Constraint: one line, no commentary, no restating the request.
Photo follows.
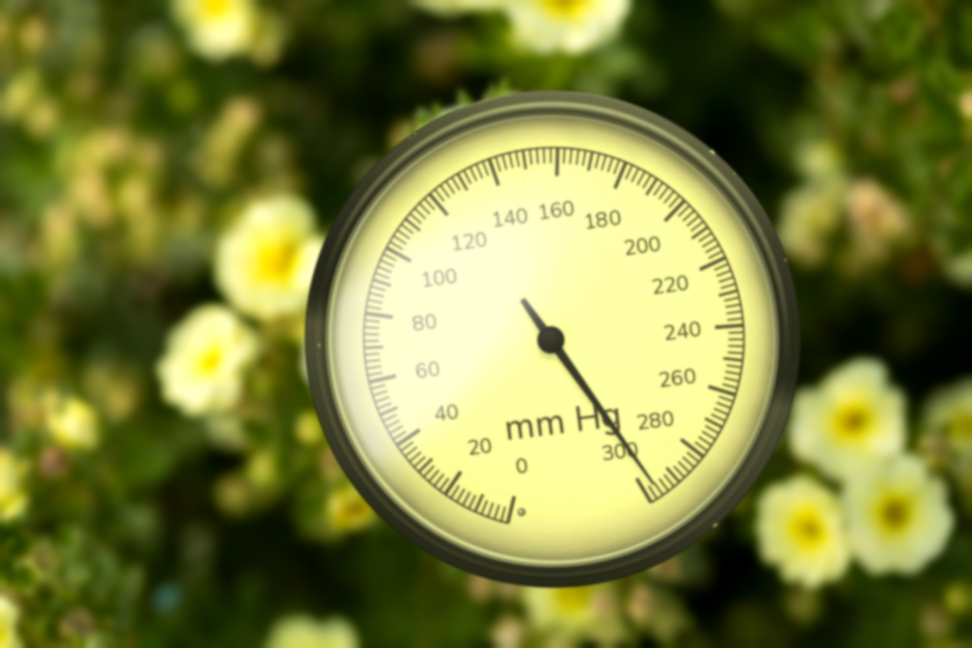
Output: 296 mmHg
